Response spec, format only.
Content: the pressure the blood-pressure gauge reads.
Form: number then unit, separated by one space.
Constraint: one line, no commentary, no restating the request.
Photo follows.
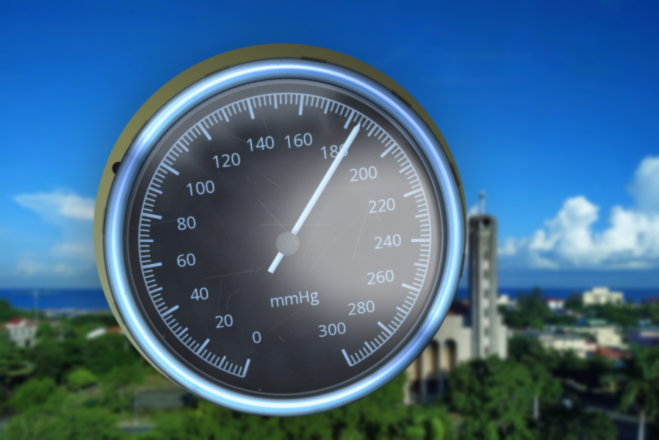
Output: 184 mmHg
